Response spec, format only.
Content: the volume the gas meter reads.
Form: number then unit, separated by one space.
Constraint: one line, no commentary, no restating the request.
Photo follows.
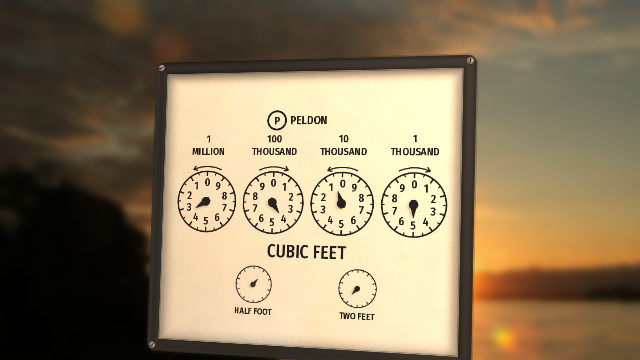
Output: 340500 ft³
